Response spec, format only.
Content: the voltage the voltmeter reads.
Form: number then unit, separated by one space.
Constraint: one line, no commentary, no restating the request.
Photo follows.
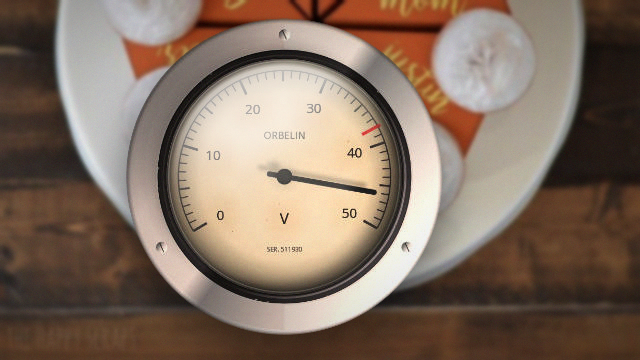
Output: 46 V
